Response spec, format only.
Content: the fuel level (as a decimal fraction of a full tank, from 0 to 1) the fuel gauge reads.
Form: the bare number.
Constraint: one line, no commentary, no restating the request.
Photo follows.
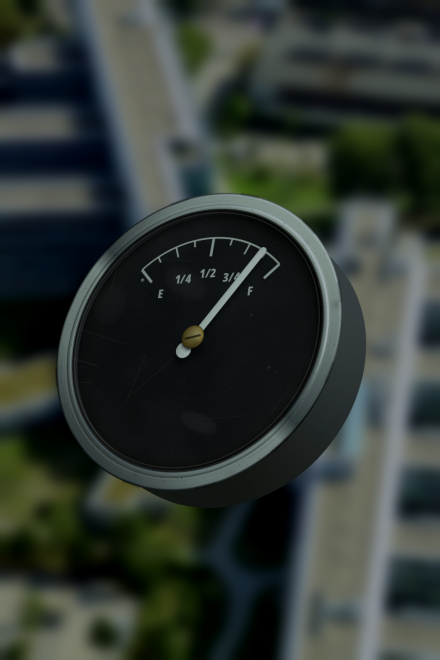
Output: 0.875
